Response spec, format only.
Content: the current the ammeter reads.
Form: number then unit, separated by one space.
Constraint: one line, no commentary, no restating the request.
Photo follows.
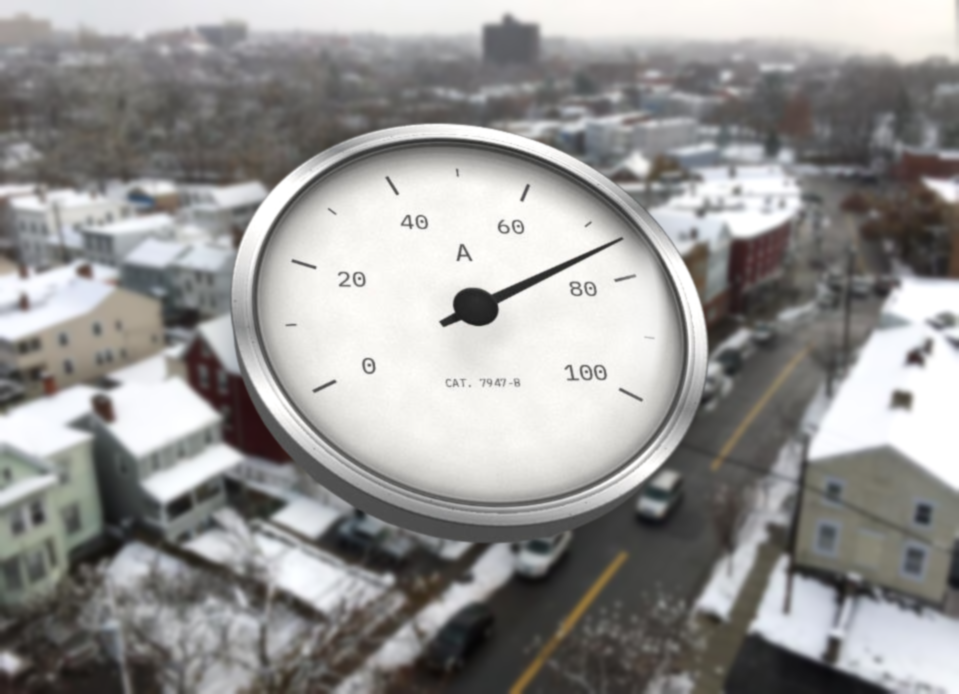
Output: 75 A
